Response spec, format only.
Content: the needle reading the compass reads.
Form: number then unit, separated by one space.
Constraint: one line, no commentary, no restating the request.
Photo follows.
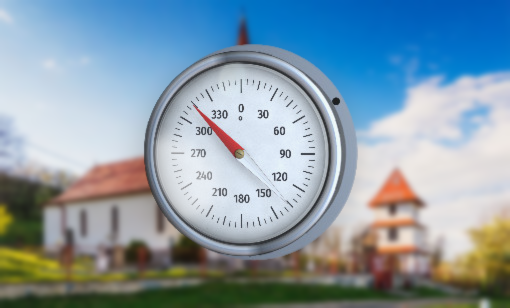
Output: 315 °
